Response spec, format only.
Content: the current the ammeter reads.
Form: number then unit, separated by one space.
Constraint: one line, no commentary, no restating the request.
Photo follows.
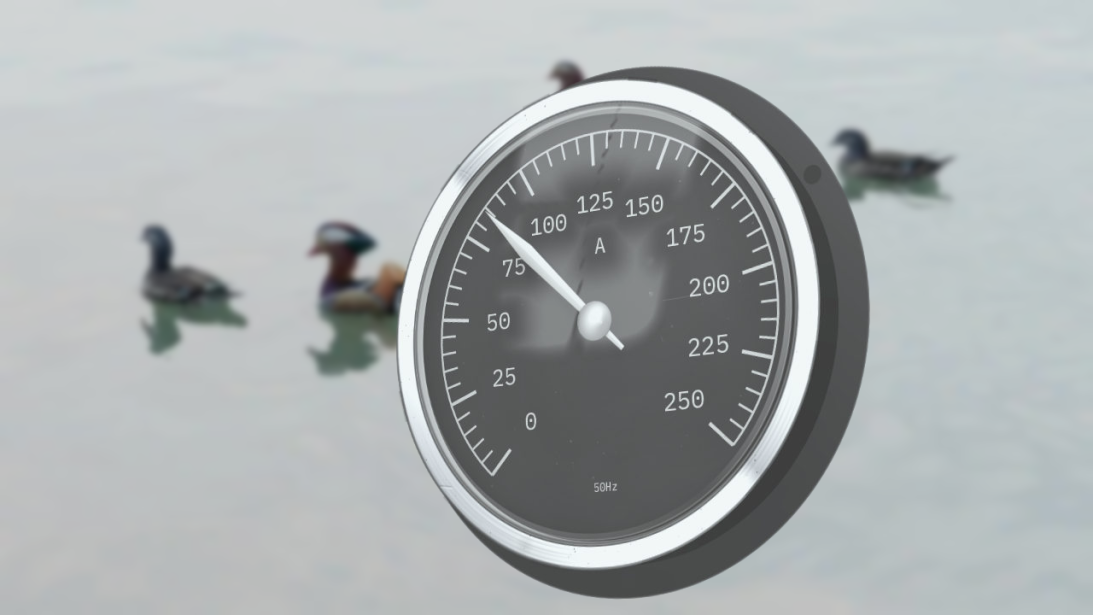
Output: 85 A
